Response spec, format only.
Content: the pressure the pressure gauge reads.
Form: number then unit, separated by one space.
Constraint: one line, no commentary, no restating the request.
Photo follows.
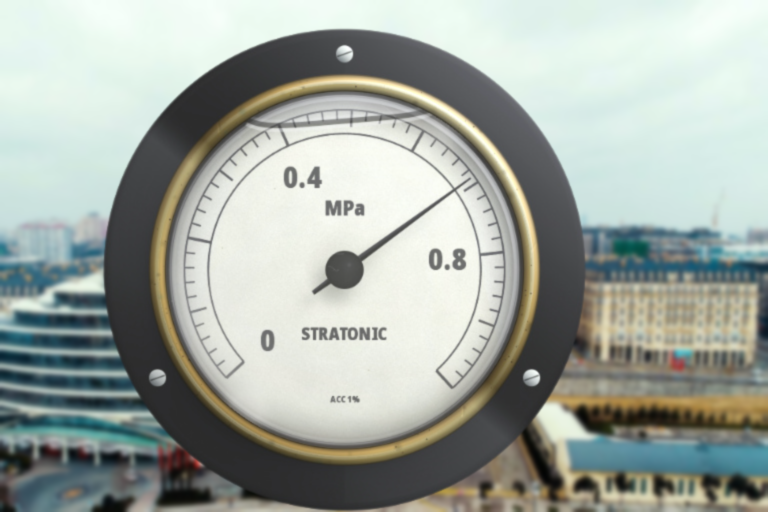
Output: 0.69 MPa
